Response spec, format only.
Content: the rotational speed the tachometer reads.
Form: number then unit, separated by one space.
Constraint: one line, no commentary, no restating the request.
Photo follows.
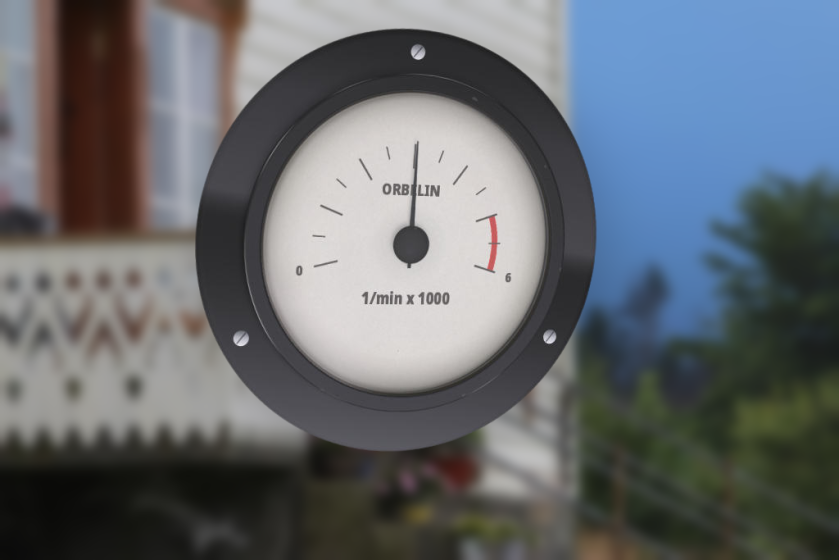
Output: 3000 rpm
